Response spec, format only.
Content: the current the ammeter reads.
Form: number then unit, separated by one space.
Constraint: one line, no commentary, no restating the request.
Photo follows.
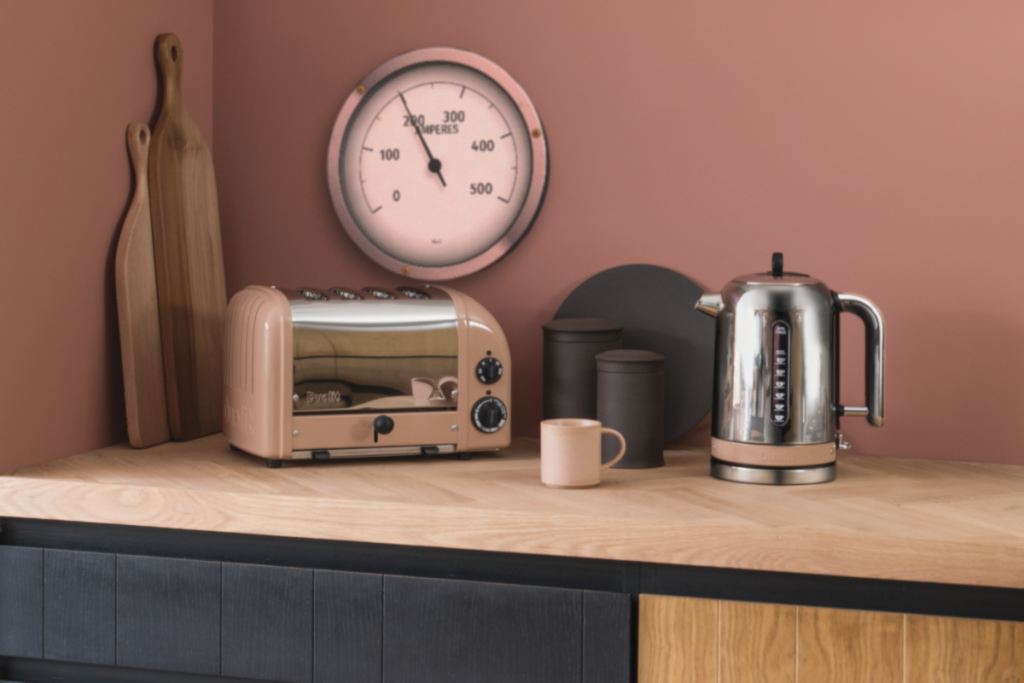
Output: 200 A
